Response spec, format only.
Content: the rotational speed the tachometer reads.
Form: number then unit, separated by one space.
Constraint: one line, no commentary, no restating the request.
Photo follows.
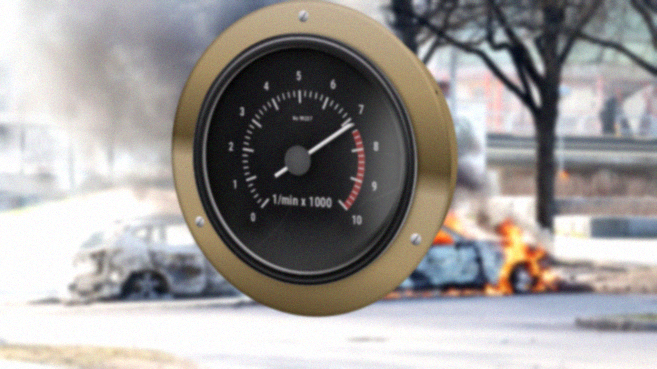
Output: 7200 rpm
